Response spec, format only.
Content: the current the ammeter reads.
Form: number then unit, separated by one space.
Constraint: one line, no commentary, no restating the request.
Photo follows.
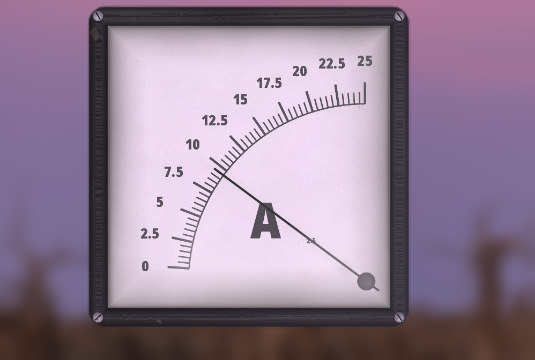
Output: 9.5 A
